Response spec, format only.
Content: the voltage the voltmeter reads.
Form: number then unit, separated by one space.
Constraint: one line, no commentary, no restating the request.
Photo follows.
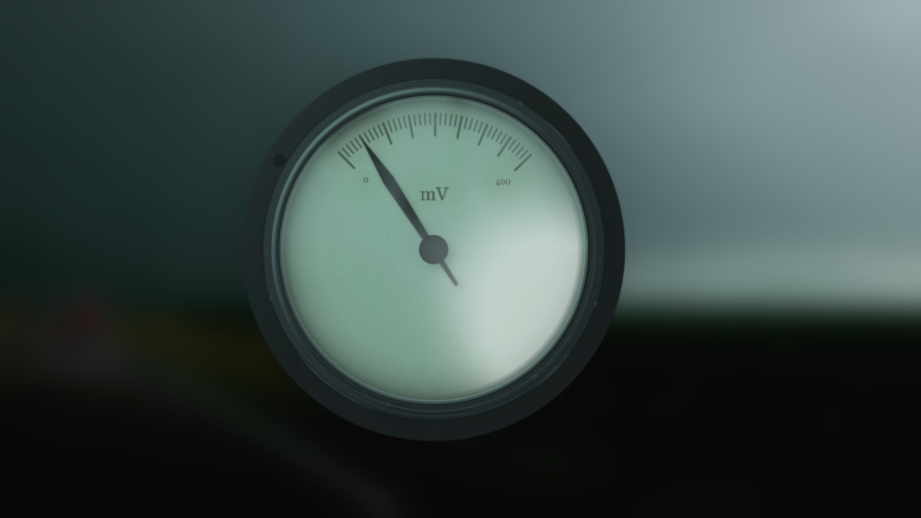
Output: 50 mV
